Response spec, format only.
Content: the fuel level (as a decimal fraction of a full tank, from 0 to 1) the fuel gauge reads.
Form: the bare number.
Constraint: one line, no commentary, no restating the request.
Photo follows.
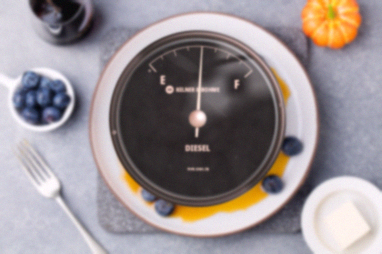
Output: 0.5
